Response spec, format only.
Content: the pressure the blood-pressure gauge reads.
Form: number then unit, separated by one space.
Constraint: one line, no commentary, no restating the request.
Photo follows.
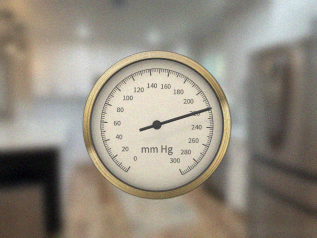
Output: 220 mmHg
